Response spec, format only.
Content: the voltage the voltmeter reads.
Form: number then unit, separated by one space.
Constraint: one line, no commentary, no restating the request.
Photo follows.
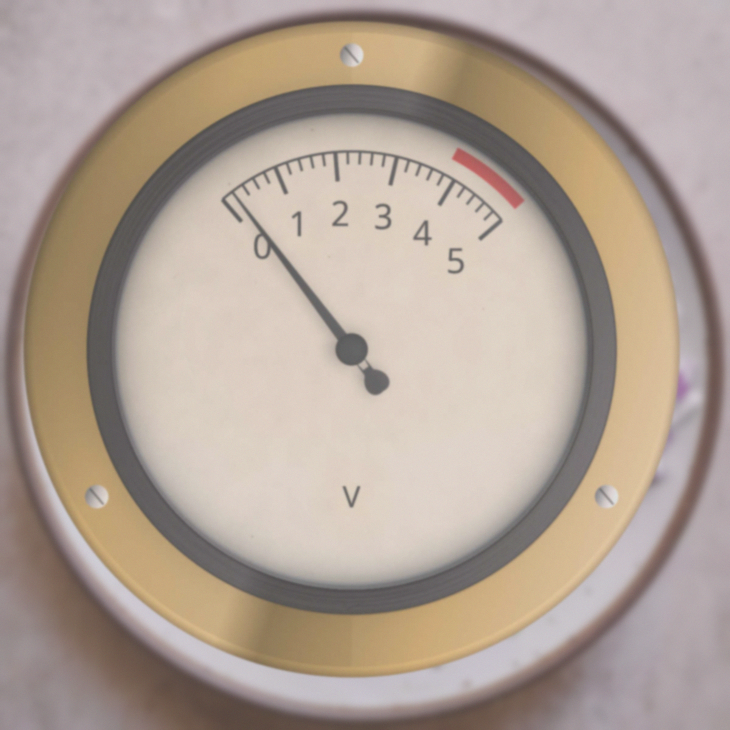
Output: 0.2 V
